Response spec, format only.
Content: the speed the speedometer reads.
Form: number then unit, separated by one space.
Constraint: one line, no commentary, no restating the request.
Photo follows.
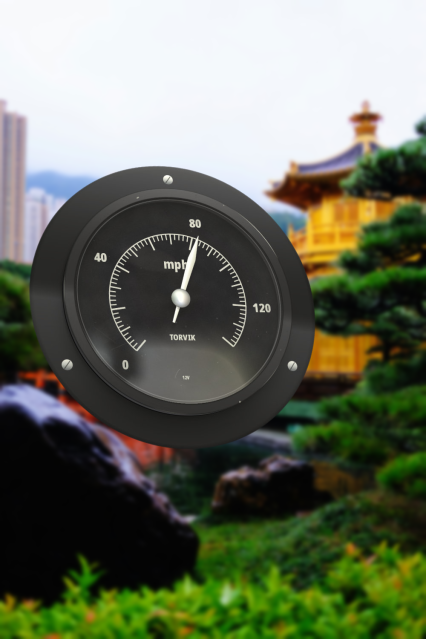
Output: 82 mph
